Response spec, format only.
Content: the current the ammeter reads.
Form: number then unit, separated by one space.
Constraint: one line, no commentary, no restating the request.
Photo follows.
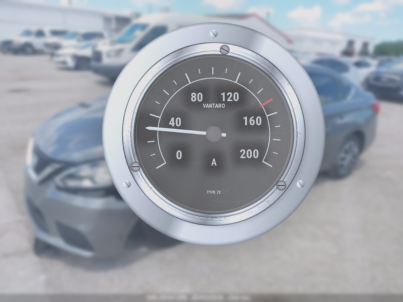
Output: 30 A
